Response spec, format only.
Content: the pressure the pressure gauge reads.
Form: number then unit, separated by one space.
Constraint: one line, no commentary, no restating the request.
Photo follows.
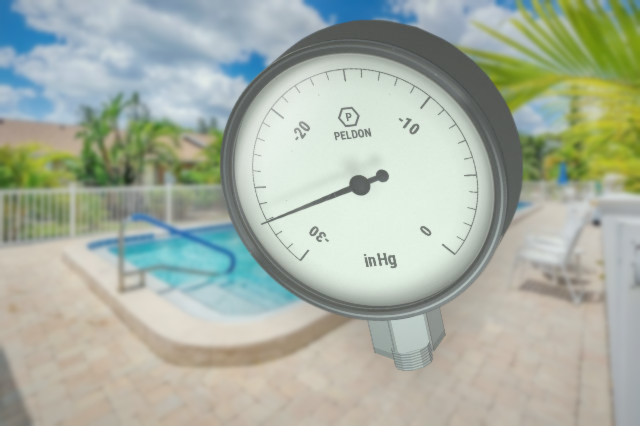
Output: -27 inHg
